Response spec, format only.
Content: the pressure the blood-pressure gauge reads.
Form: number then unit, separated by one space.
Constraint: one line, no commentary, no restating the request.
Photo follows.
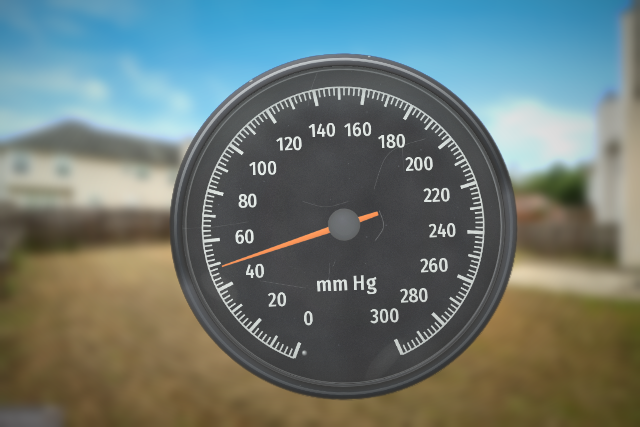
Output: 48 mmHg
